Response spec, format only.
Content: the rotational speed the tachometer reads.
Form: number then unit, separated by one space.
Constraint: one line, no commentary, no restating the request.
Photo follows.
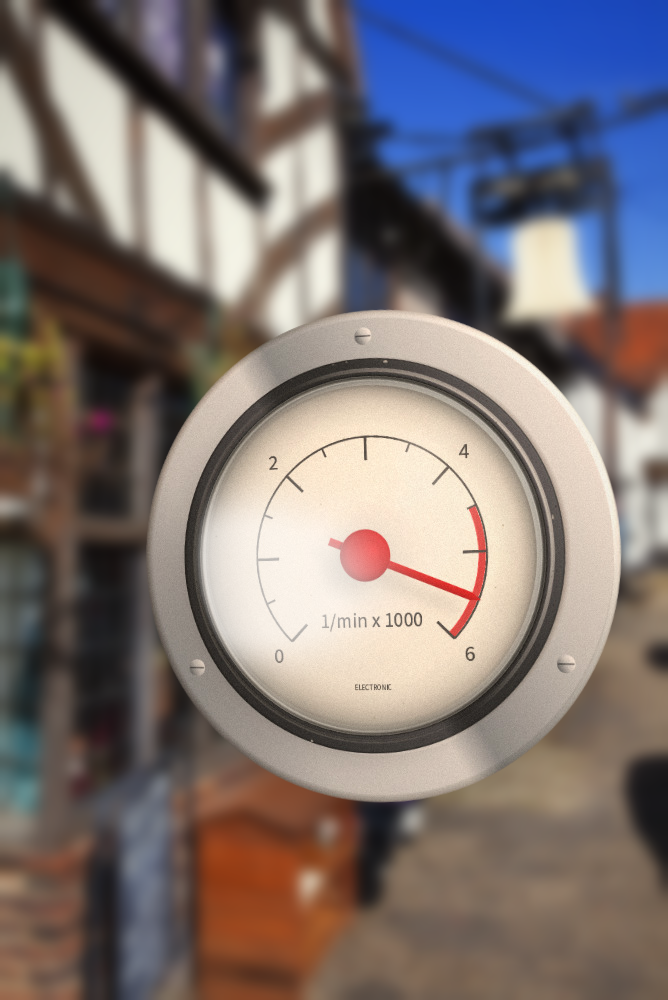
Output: 5500 rpm
